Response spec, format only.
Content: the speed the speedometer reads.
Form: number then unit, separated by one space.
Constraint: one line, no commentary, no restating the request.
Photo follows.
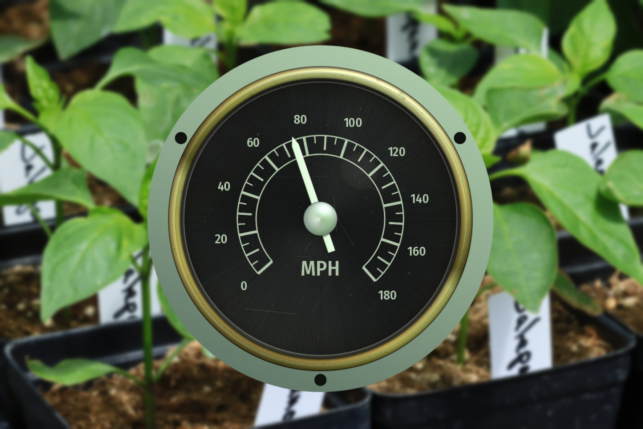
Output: 75 mph
